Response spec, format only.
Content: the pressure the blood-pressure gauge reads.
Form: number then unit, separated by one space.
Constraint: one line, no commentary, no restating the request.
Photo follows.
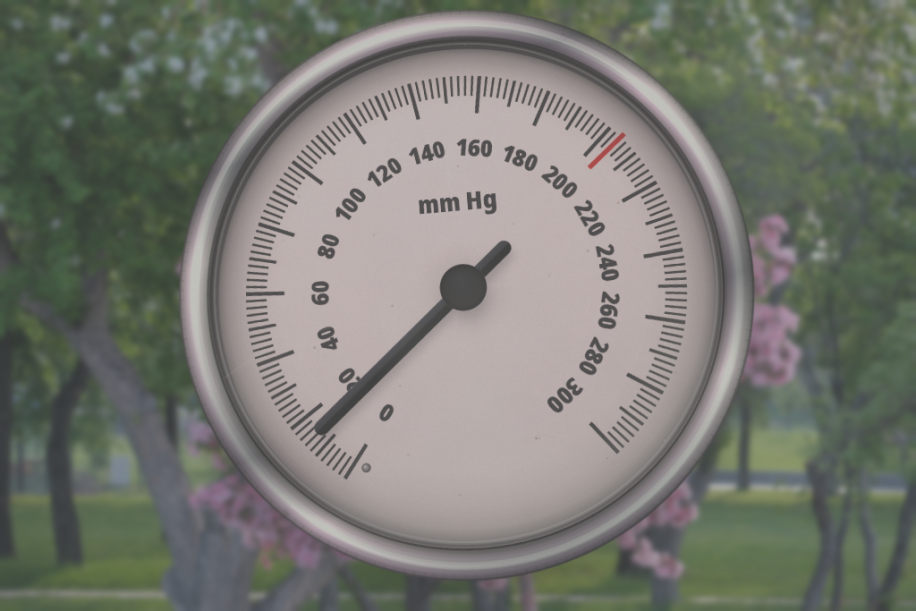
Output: 14 mmHg
